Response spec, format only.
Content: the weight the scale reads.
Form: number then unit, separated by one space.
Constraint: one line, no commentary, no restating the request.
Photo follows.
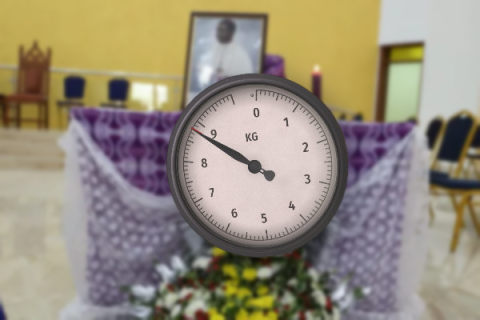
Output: 8.8 kg
